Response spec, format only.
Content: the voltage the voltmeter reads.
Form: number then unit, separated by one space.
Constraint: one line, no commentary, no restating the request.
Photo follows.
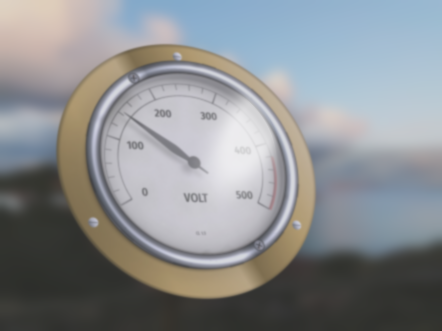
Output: 140 V
